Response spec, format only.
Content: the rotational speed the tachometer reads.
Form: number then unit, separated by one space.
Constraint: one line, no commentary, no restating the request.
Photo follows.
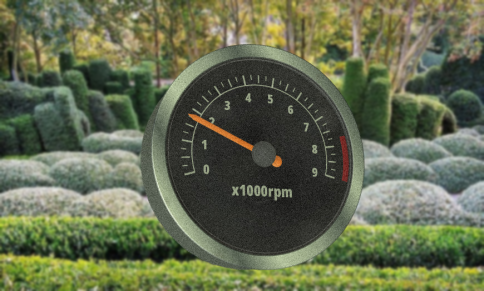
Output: 1750 rpm
